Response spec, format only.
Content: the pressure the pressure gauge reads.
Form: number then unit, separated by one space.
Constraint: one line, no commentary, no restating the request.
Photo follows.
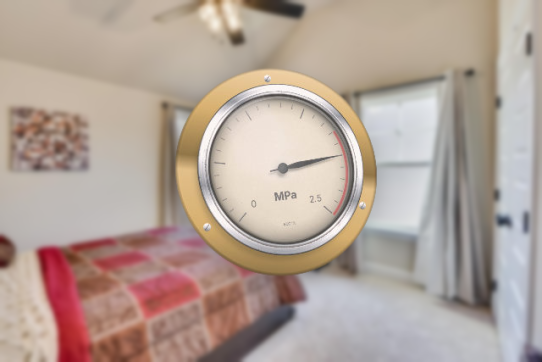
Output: 2 MPa
